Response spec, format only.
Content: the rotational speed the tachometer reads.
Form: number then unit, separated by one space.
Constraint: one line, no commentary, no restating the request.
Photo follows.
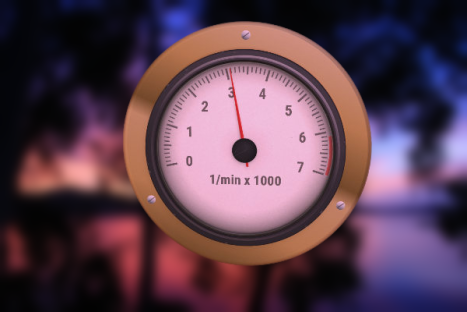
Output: 3100 rpm
